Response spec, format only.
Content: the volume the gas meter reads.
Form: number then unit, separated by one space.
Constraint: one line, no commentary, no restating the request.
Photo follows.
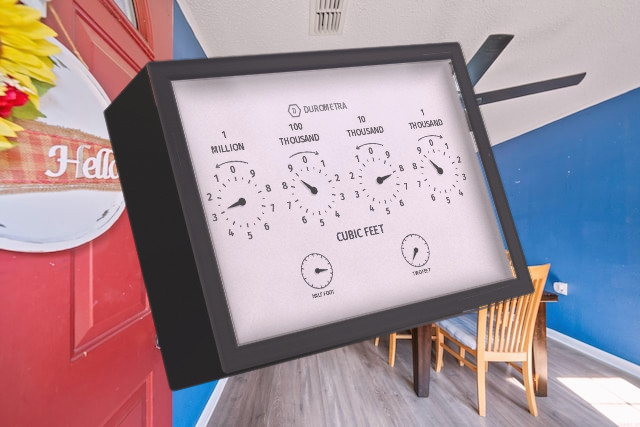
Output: 287900 ft³
